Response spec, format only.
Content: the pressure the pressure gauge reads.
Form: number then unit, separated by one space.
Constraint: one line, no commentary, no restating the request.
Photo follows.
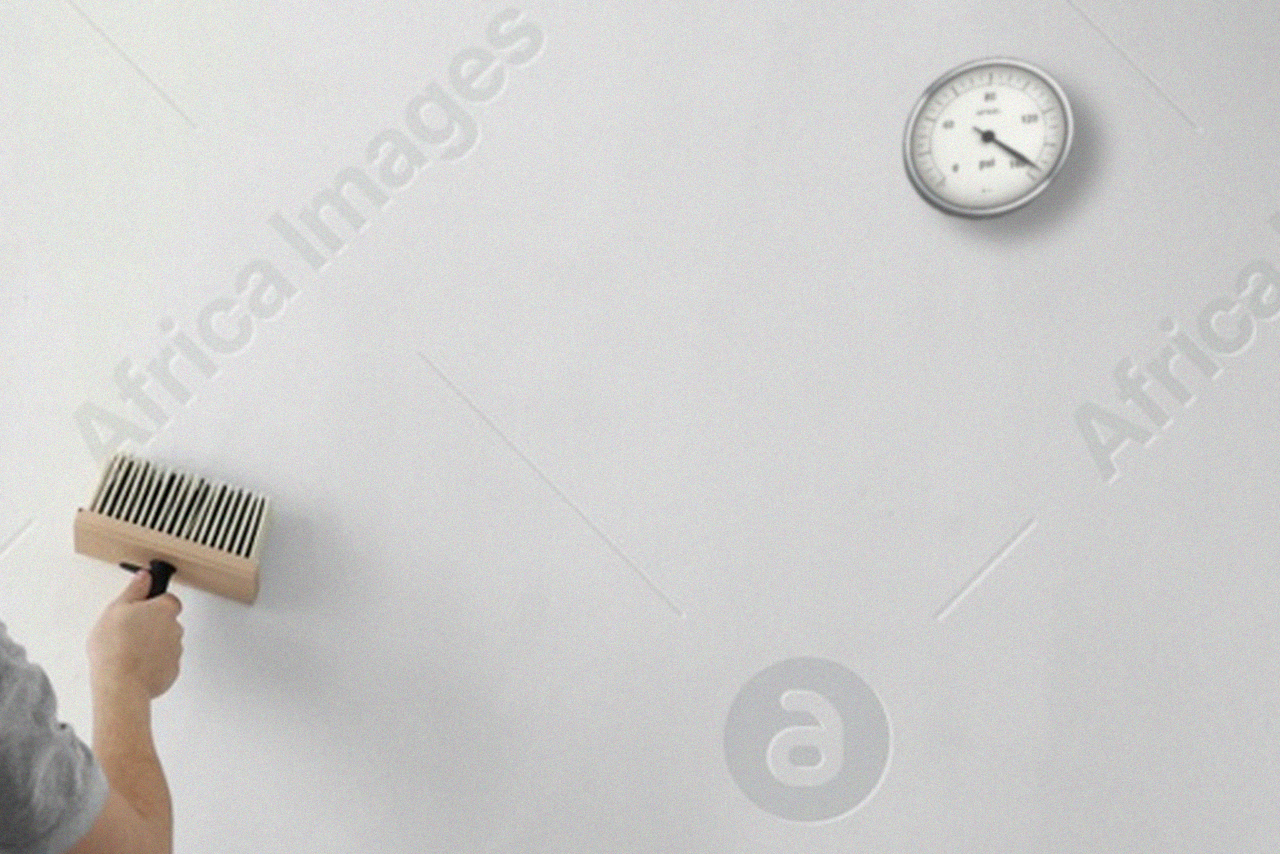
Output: 155 psi
